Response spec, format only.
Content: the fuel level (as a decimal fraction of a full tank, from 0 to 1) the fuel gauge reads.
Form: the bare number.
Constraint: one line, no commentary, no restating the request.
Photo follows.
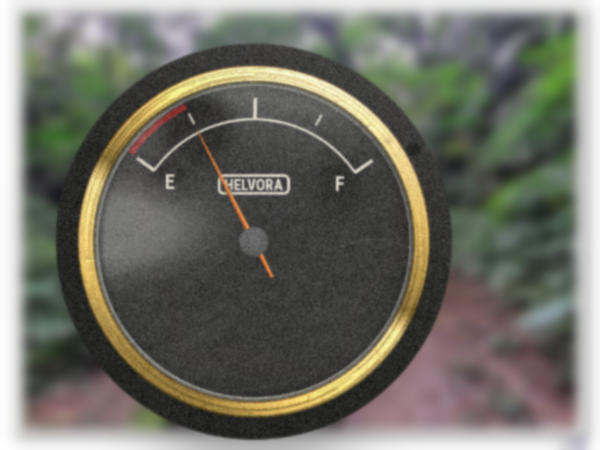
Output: 0.25
